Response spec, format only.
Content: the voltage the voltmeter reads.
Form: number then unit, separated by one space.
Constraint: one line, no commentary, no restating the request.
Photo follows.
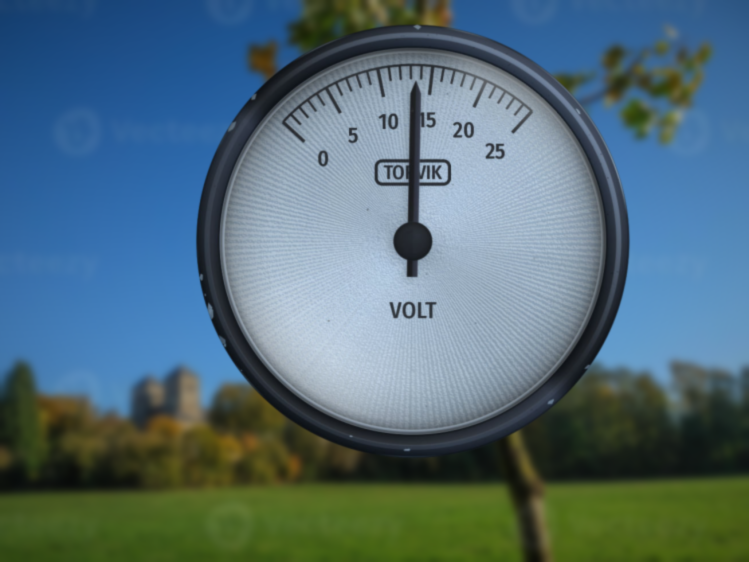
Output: 13.5 V
